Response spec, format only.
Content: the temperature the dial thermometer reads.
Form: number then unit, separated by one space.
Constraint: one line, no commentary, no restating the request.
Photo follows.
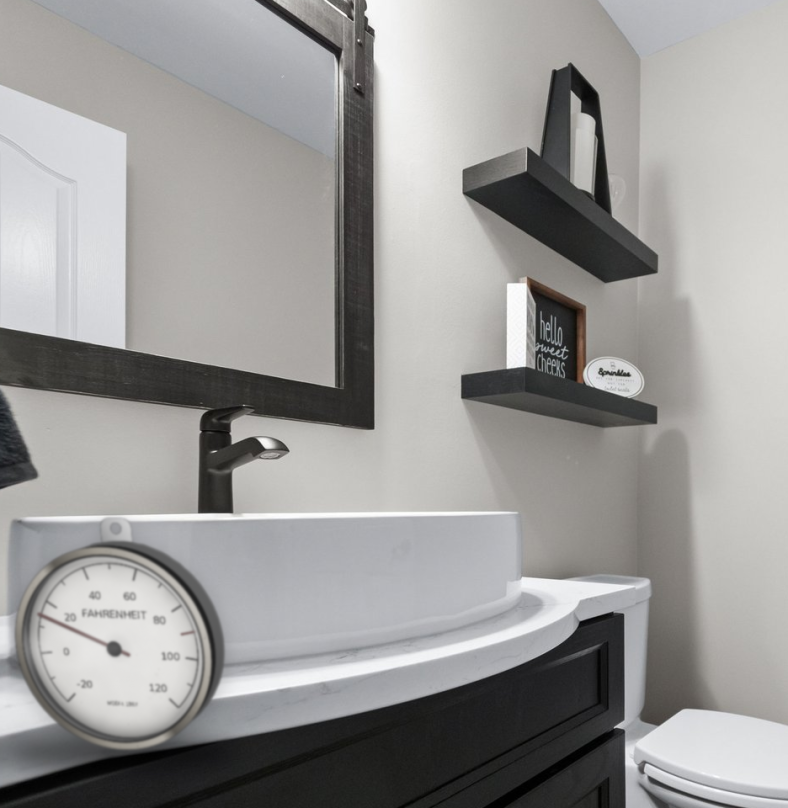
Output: 15 °F
